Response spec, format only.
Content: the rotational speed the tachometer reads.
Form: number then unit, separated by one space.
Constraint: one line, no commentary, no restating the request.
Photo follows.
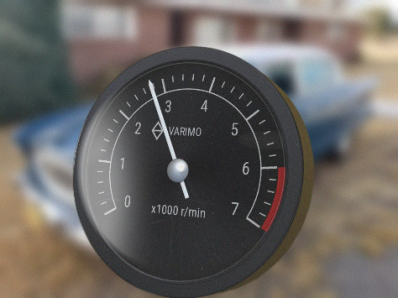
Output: 2800 rpm
